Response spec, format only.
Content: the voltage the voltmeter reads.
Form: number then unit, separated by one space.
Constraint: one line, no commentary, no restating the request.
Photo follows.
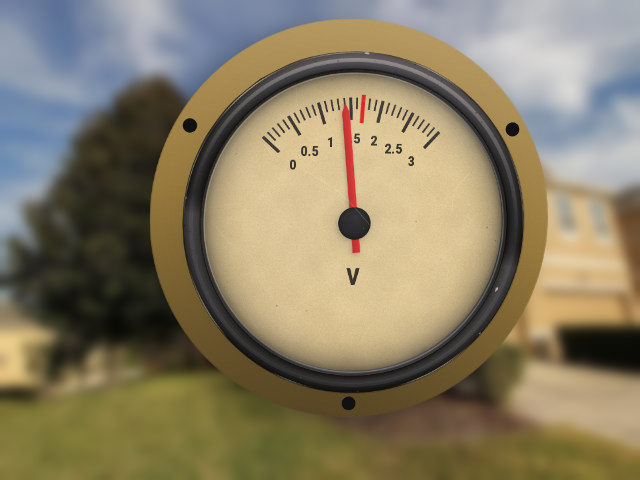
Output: 1.4 V
